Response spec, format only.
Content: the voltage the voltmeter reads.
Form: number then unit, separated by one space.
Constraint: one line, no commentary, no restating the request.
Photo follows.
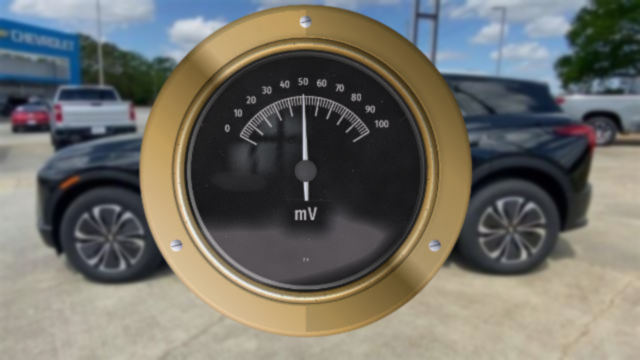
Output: 50 mV
